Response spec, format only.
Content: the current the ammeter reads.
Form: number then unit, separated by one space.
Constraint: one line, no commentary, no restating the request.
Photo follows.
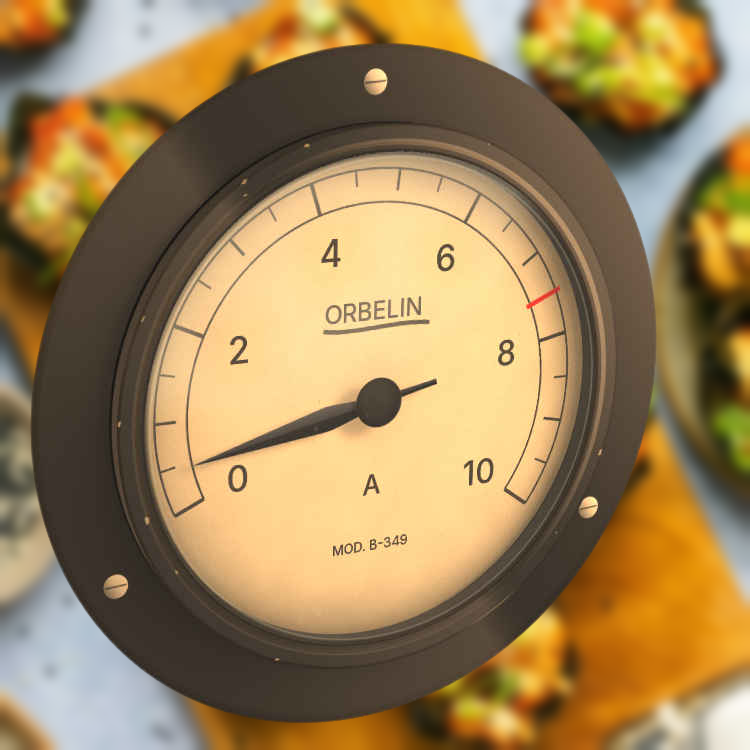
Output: 0.5 A
